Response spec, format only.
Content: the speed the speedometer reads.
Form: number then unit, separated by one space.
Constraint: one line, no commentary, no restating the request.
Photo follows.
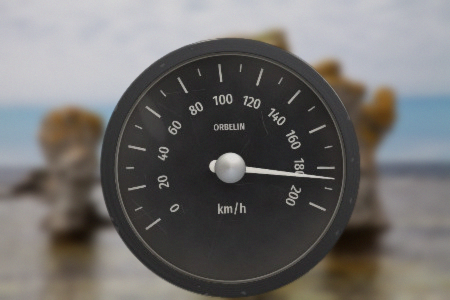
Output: 185 km/h
